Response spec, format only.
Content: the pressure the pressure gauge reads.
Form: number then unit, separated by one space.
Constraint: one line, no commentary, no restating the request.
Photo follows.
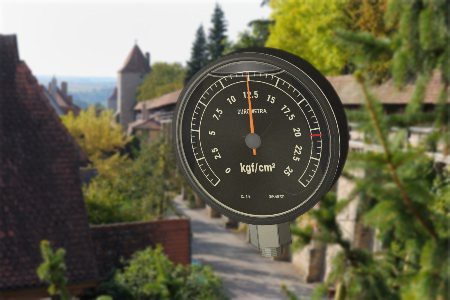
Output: 12.5 kg/cm²
